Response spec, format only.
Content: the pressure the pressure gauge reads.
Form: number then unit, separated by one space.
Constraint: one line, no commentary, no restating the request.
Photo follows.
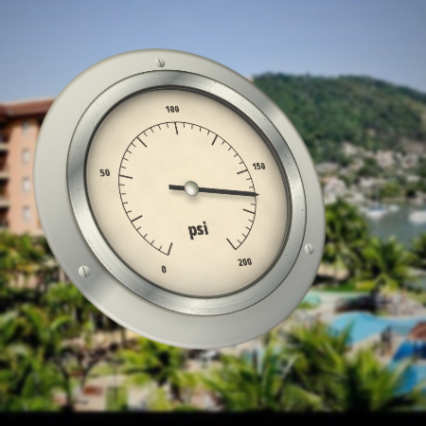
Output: 165 psi
